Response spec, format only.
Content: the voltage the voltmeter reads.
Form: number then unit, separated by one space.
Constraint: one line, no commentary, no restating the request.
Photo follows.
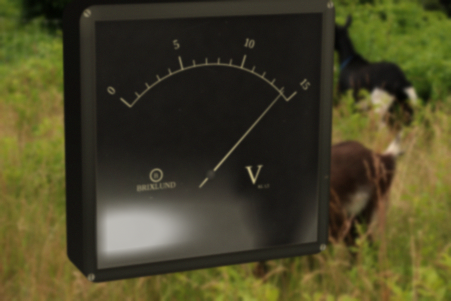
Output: 14 V
